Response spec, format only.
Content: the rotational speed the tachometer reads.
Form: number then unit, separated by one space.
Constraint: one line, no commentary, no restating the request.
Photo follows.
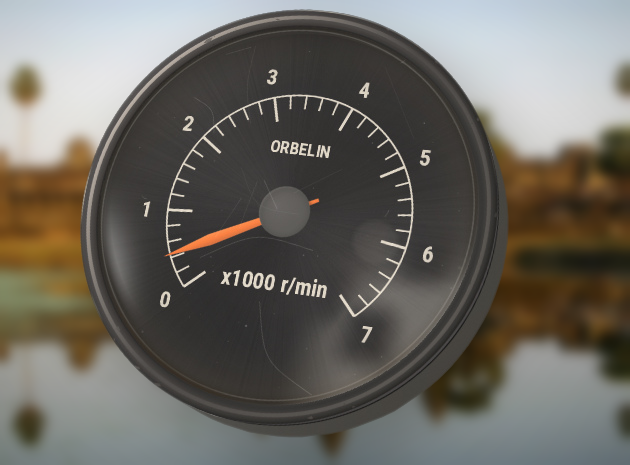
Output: 400 rpm
